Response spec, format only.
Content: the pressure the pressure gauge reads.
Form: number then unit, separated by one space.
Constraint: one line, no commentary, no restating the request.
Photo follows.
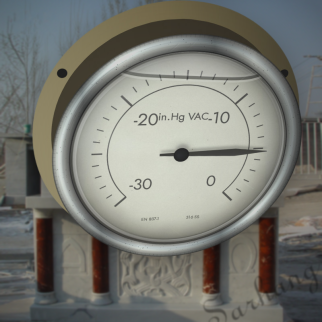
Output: -5 inHg
